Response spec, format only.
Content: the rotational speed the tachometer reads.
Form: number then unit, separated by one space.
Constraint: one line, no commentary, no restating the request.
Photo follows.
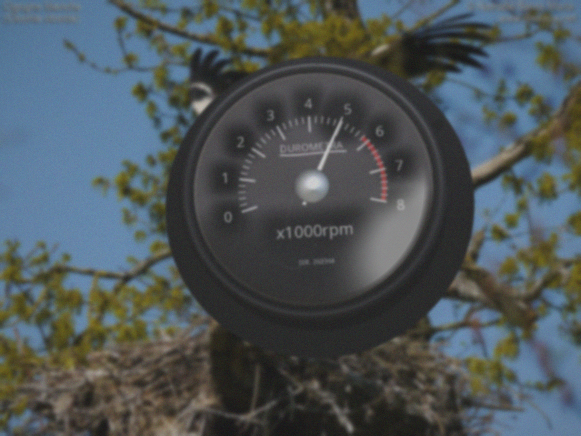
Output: 5000 rpm
